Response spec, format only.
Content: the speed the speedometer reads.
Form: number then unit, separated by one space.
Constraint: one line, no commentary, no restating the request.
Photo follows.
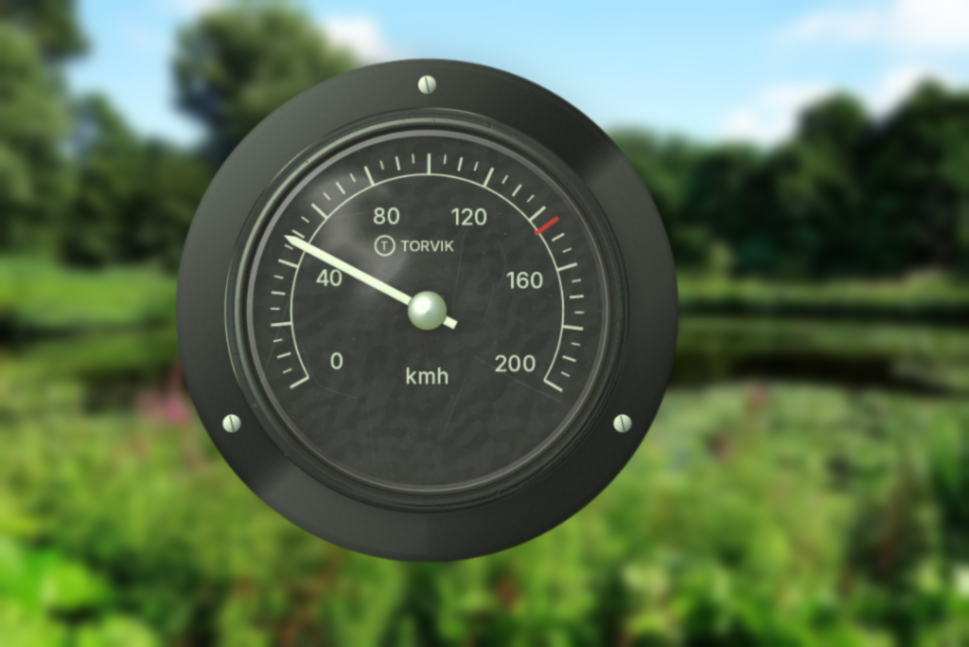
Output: 47.5 km/h
